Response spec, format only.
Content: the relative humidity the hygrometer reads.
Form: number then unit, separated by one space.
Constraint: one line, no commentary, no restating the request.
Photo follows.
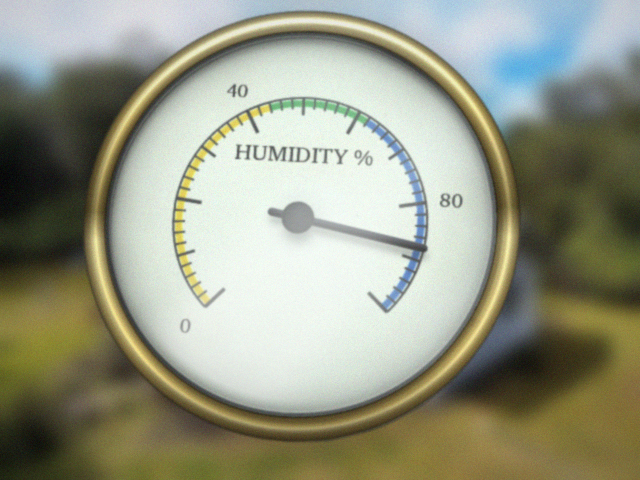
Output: 88 %
